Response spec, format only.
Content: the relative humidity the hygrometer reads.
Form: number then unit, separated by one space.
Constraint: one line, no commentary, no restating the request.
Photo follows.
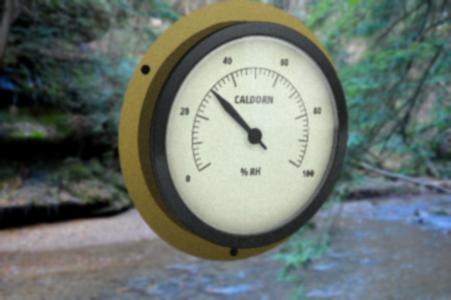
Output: 30 %
